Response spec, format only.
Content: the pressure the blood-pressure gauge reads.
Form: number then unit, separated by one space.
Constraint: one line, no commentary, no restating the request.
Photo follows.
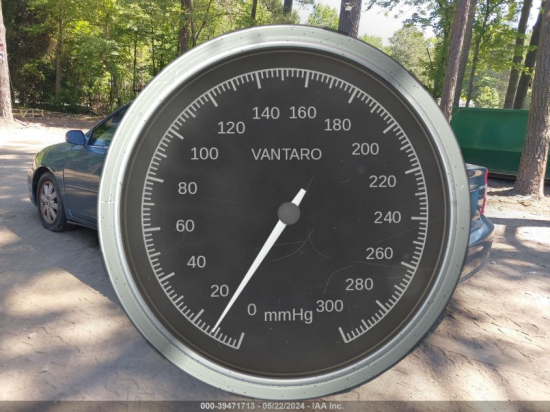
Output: 12 mmHg
